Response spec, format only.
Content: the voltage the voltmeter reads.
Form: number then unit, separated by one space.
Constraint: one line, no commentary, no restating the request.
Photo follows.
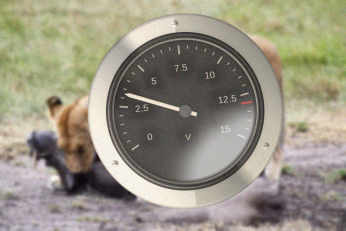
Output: 3.25 V
